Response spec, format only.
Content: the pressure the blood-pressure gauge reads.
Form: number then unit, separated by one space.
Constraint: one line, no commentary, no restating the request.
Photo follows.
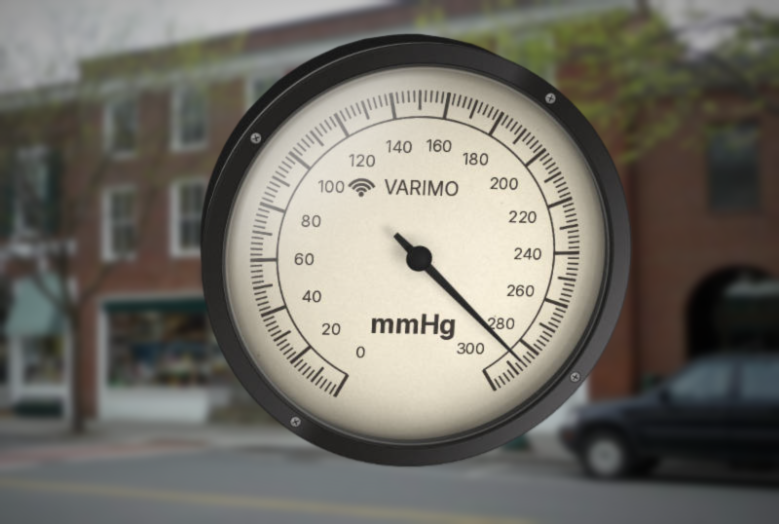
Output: 286 mmHg
